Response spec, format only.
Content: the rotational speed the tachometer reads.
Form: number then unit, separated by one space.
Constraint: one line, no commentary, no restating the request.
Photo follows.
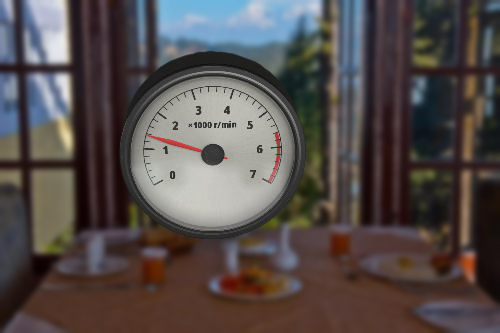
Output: 1400 rpm
